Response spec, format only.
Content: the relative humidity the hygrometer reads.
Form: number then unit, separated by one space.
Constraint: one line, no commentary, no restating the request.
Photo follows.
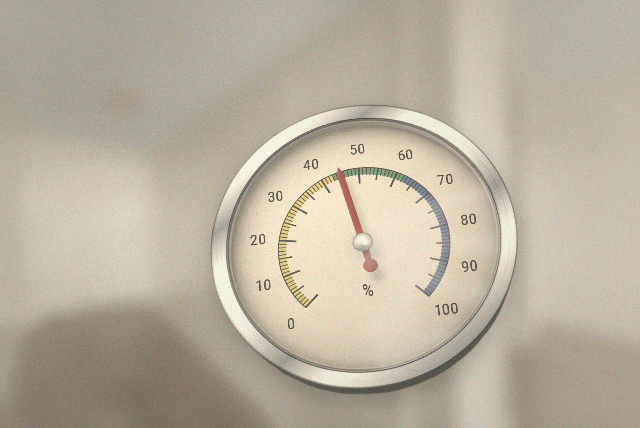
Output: 45 %
